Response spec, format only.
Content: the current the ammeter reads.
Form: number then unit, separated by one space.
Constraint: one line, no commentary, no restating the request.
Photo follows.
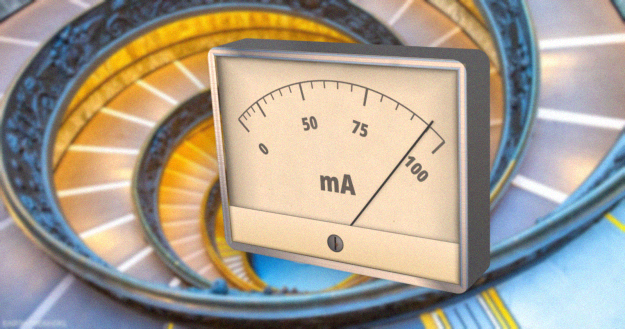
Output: 95 mA
